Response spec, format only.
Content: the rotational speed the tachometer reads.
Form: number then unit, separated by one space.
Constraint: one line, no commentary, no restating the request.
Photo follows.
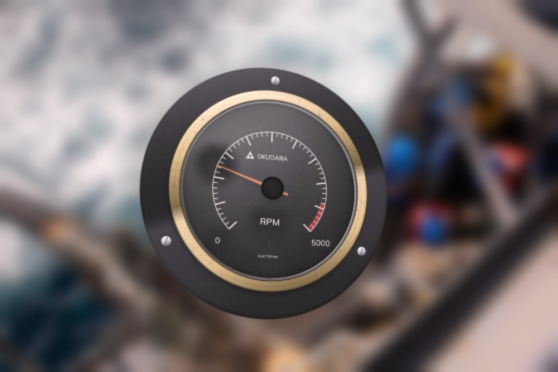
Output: 1200 rpm
